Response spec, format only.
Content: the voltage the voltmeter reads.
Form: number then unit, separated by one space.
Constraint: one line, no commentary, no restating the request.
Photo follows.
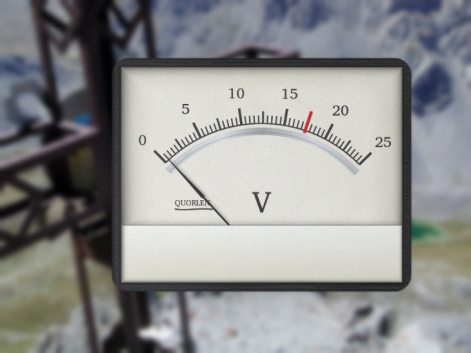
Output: 0.5 V
